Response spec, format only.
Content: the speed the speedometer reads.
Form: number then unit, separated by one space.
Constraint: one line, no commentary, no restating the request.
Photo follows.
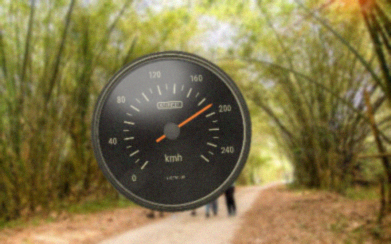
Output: 190 km/h
